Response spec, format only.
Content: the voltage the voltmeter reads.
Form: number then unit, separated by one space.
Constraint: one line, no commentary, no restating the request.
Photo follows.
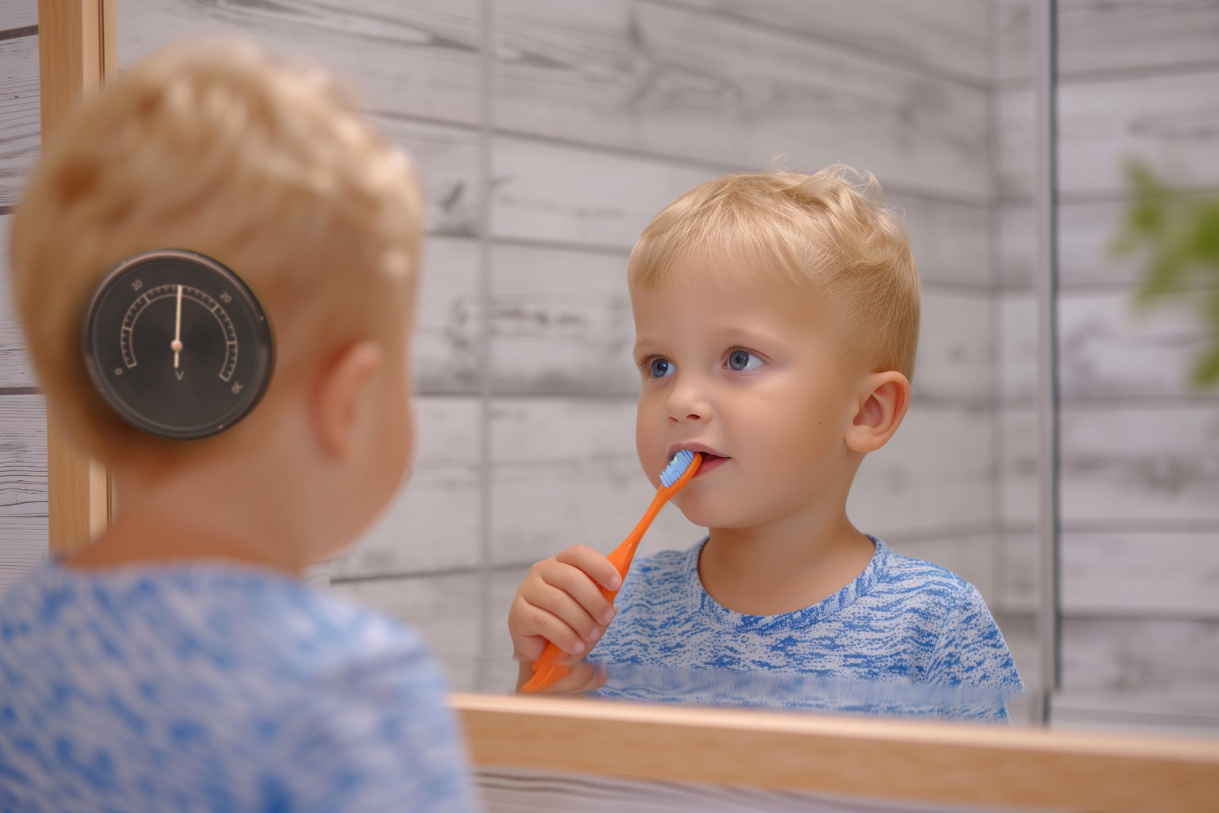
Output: 15 V
